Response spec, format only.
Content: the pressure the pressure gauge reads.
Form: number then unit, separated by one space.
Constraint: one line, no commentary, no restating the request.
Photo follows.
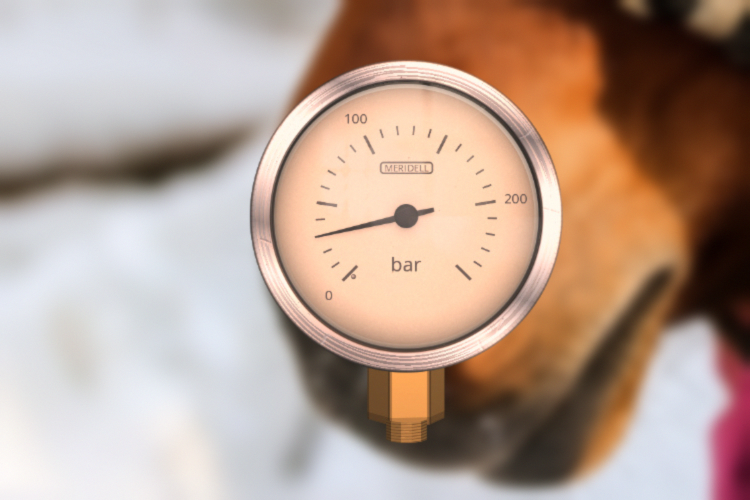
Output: 30 bar
